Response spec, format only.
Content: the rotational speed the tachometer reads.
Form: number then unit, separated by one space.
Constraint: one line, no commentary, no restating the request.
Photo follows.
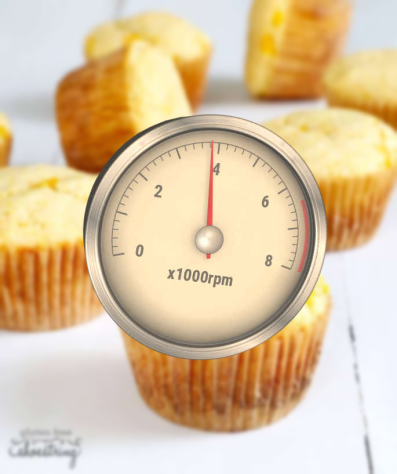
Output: 3800 rpm
